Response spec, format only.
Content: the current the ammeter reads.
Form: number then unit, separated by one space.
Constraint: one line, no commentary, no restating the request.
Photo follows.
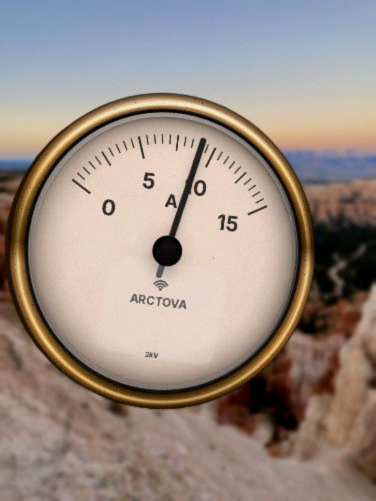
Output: 9 A
